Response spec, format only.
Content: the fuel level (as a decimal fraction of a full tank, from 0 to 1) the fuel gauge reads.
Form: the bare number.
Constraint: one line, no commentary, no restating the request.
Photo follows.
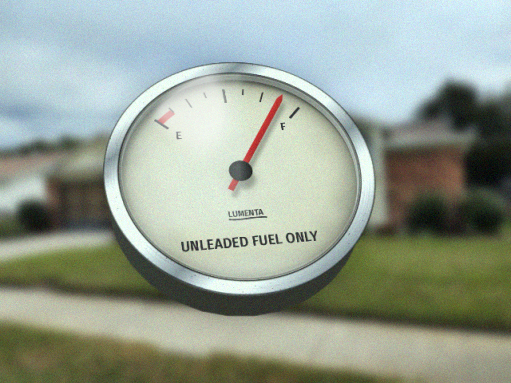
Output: 0.875
